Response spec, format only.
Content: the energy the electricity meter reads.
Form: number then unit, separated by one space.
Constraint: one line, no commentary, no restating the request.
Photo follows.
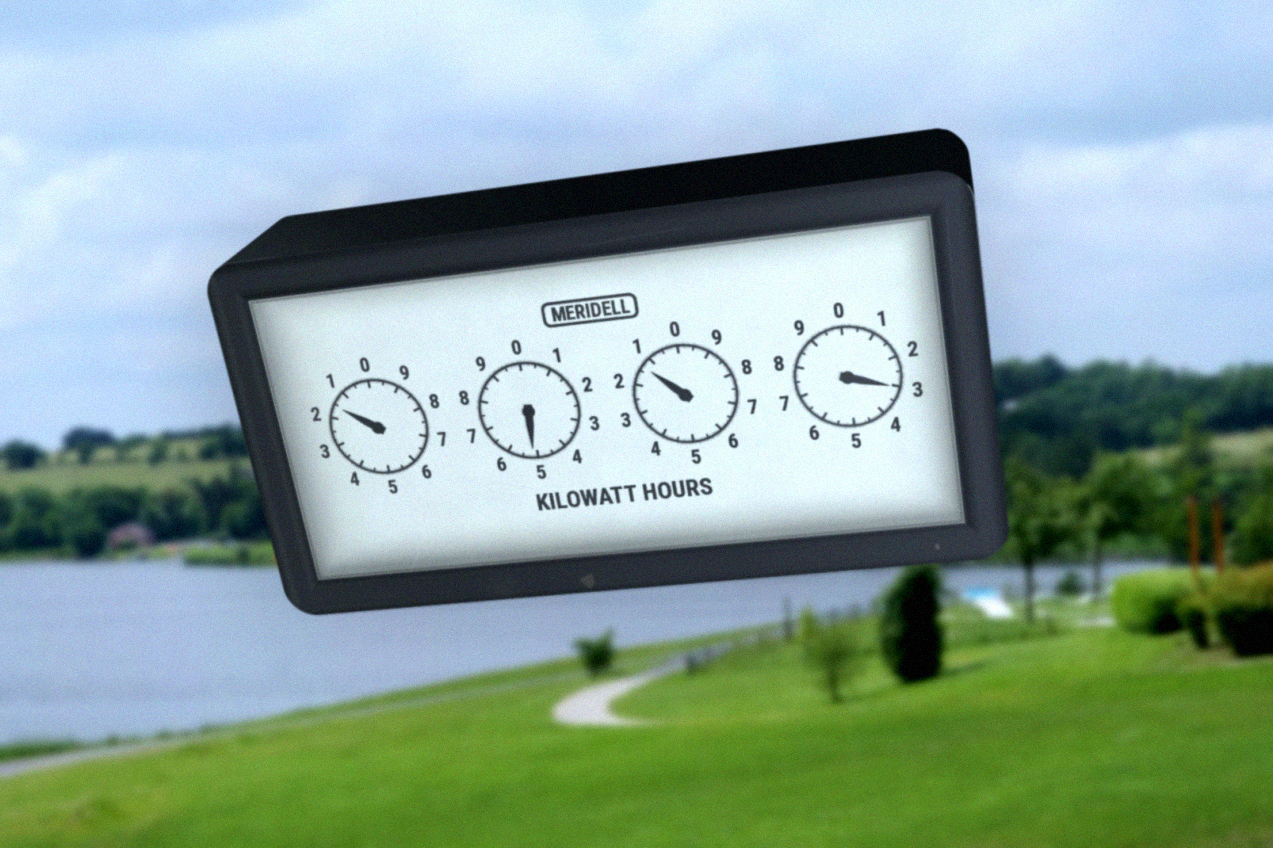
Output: 1513 kWh
